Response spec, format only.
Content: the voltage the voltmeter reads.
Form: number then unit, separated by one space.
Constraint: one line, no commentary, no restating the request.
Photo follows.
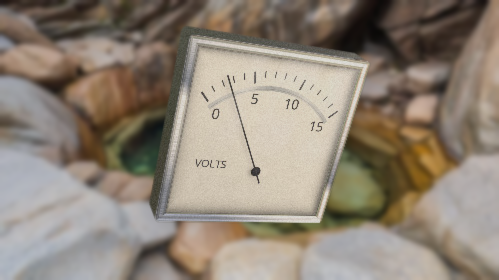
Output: 2.5 V
